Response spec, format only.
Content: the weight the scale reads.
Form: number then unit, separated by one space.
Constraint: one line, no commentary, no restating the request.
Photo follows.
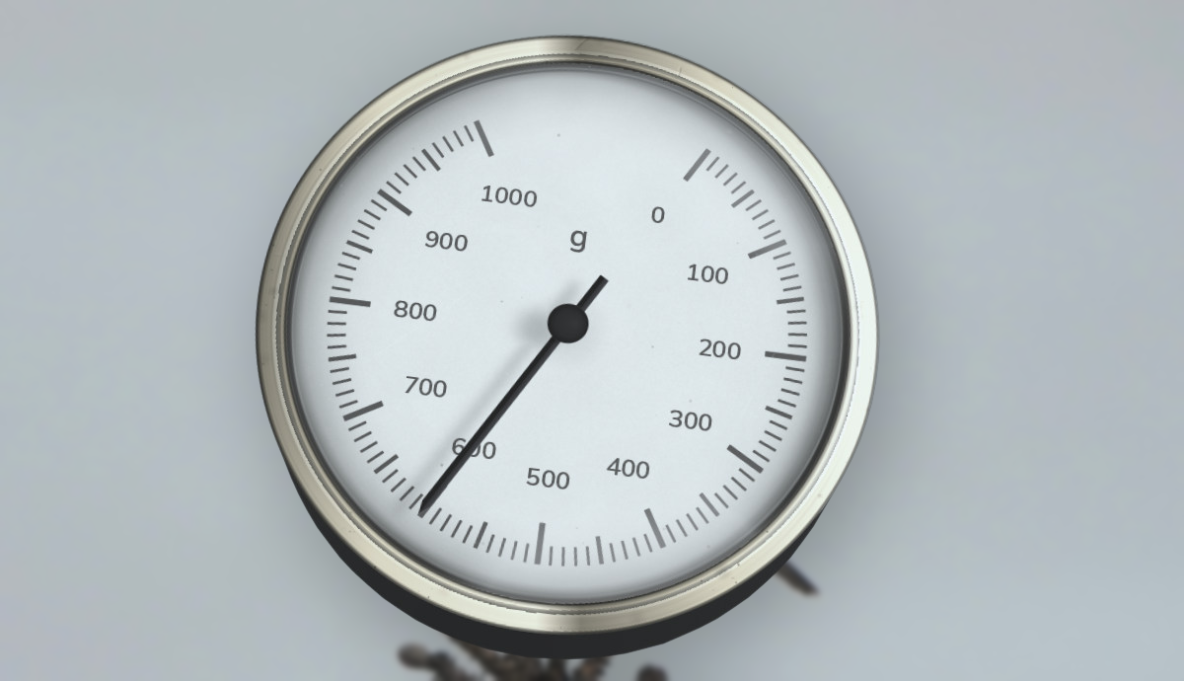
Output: 600 g
